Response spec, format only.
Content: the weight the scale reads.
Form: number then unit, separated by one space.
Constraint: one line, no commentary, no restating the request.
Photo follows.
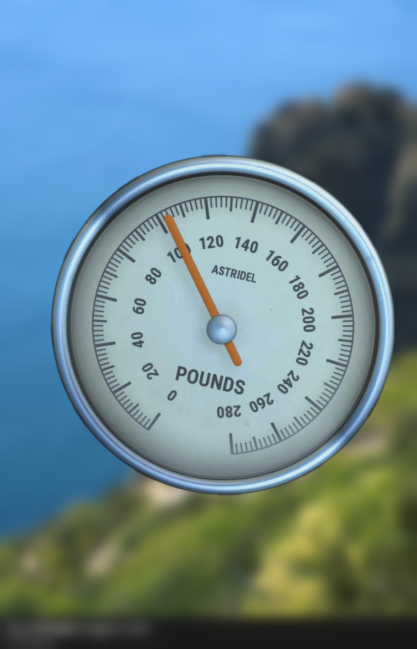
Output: 104 lb
